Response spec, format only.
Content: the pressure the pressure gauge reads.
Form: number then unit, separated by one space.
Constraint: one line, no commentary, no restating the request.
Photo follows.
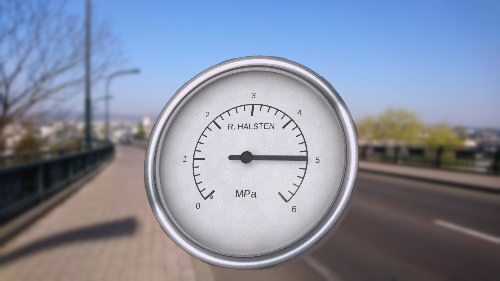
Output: 5 MPa
